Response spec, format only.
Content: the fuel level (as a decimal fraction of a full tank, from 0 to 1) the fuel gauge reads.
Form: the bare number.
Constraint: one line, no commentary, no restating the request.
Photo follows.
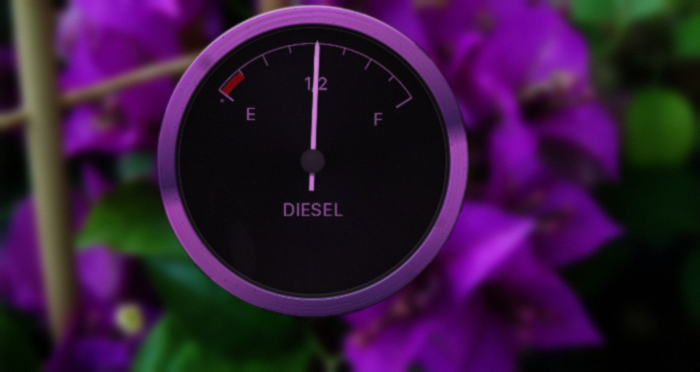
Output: 0.5
